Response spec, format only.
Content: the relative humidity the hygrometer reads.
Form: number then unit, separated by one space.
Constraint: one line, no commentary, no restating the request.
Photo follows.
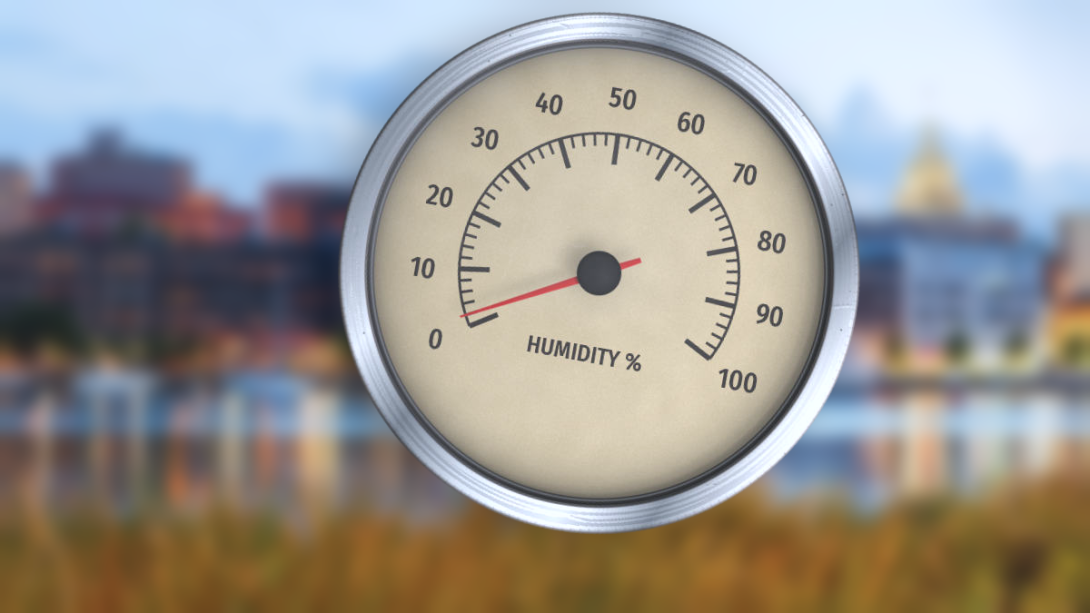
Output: 2 %
